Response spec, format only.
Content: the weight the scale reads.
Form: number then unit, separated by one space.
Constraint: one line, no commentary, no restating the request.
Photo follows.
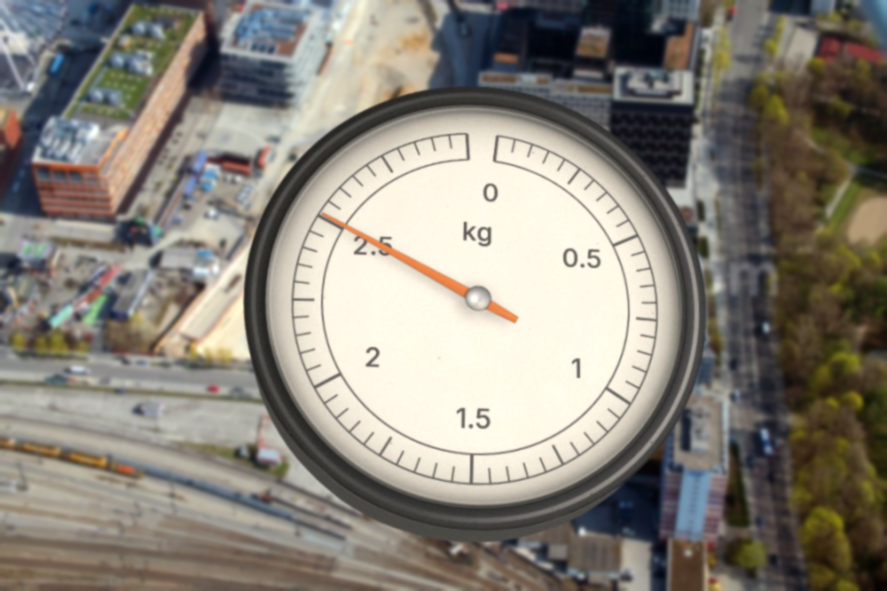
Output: 2.5 kg
